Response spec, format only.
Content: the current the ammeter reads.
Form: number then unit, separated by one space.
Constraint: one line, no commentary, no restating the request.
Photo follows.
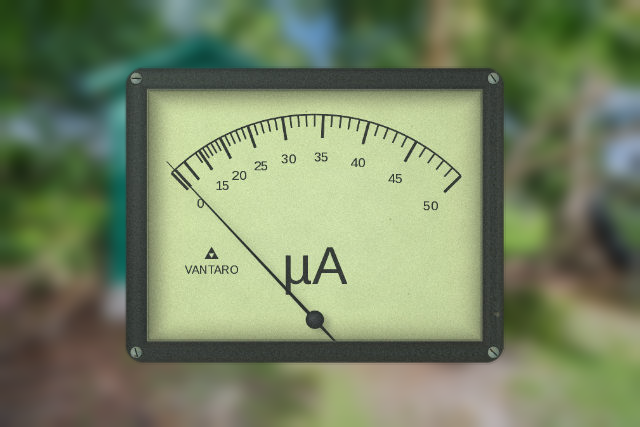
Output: 5 µA
